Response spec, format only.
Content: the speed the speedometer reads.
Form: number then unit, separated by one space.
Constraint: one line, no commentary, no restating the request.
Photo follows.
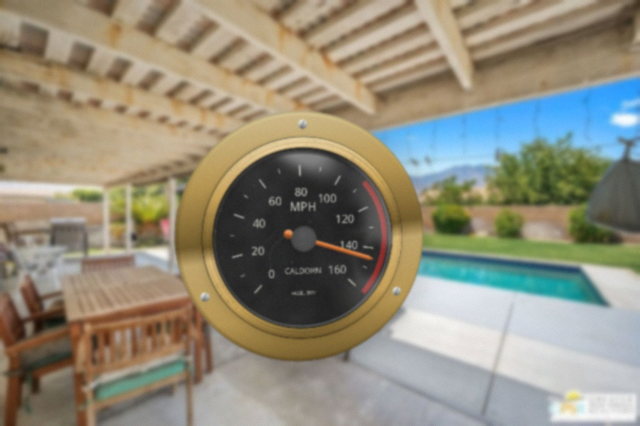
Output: 145 mph
